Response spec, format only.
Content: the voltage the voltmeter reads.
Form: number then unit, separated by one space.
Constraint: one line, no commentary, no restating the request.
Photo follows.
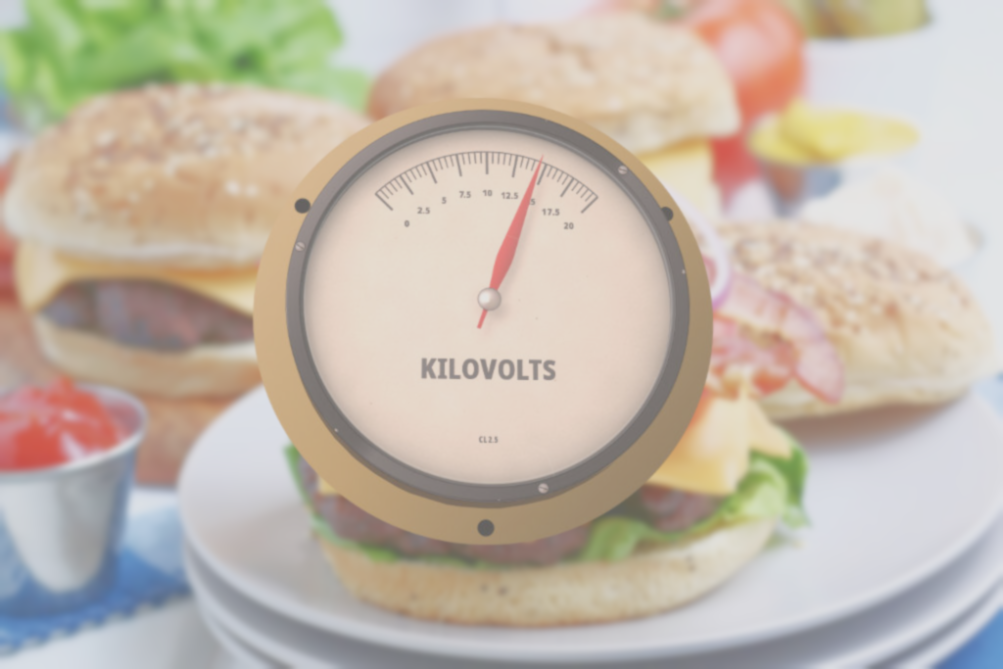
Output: 14.5 kV
